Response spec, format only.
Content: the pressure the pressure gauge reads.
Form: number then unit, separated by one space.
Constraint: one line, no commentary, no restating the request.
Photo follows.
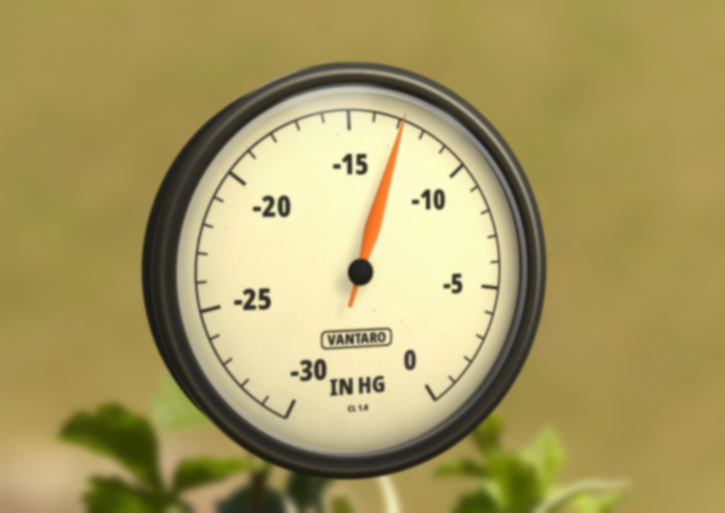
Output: -13 inHg
